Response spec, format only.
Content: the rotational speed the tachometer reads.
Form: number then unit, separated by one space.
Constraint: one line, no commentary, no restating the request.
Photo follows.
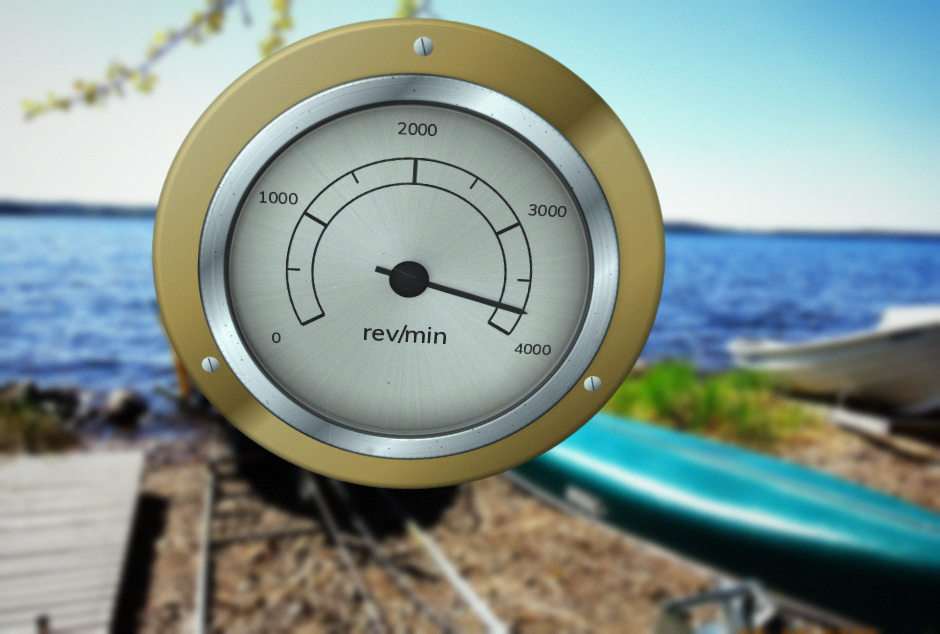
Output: 3750 rpm
